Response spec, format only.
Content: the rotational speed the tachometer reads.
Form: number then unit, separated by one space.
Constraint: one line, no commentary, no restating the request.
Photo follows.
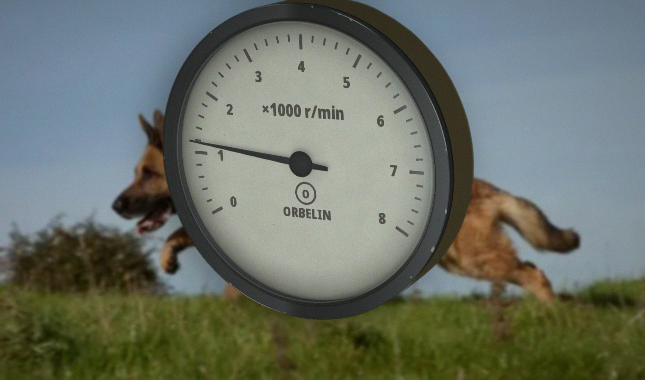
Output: 1200 rpm
